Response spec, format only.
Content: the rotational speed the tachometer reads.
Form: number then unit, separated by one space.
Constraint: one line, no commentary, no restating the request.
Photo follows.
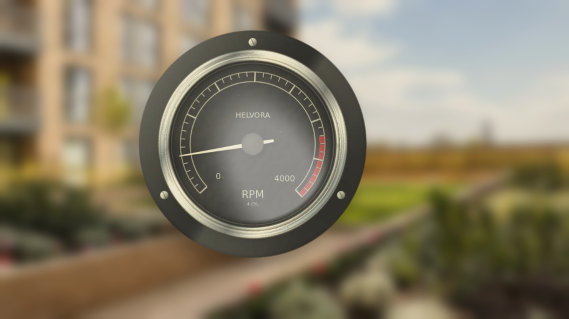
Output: 500 rpm
